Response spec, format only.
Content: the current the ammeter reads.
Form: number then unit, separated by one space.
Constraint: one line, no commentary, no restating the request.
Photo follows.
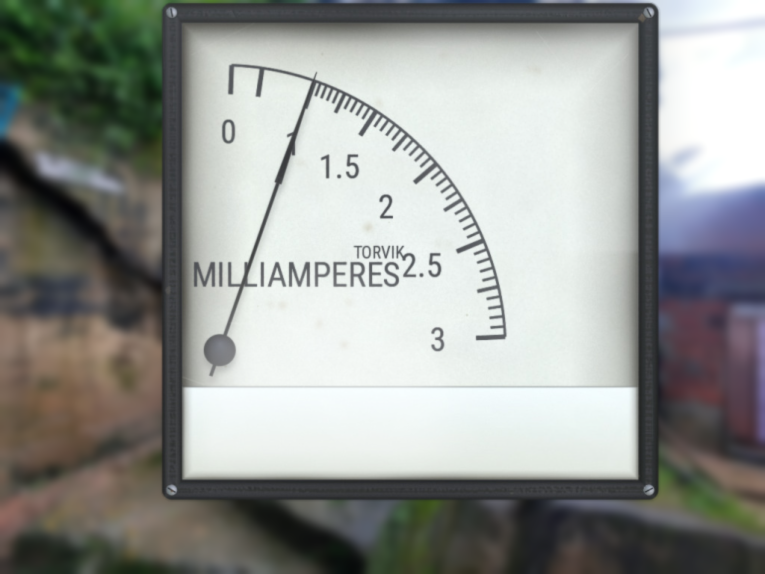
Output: 1 mA
